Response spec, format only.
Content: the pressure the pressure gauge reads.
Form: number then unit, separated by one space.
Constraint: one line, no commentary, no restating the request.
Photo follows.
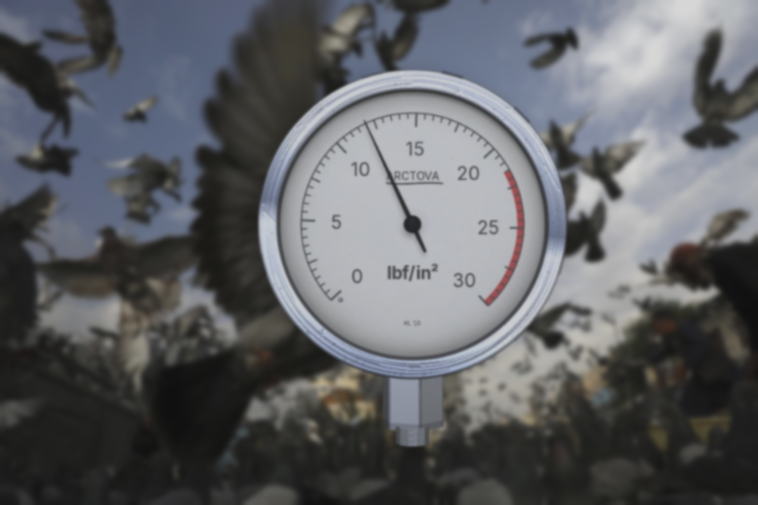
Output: 12 psi
